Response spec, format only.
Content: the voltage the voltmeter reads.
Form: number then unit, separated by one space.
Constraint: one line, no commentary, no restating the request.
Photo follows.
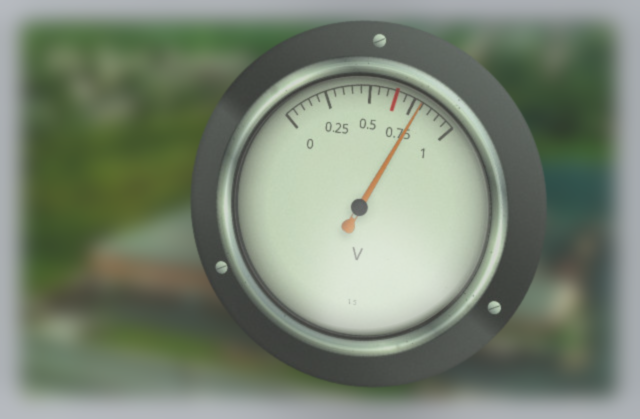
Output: 0.8 V
